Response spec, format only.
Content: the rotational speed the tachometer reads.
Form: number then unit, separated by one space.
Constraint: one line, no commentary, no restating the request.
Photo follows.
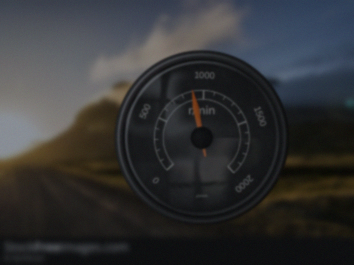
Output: 900 rpm
